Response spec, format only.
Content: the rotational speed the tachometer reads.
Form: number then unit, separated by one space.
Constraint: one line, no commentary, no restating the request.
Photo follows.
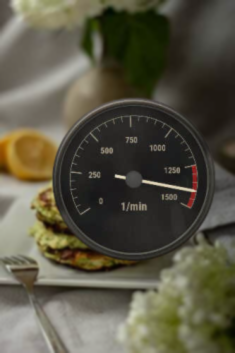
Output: 1400 rpm
